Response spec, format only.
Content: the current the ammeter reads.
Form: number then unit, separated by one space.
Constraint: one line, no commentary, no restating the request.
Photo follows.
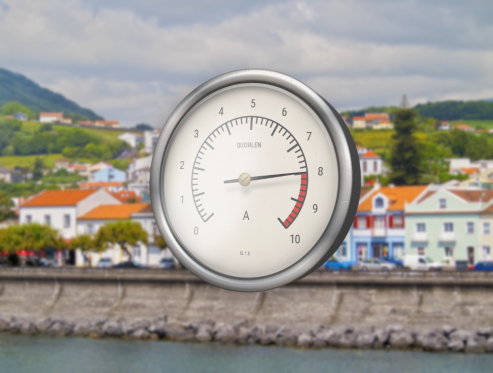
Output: 8 A
